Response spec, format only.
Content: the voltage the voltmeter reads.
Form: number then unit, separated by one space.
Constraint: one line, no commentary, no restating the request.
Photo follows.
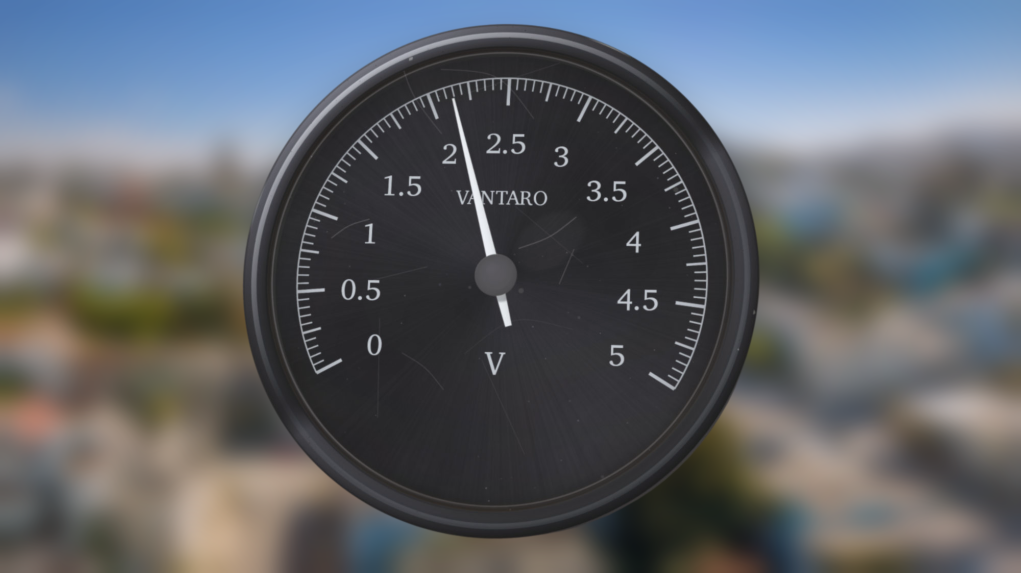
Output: 2.15 V
